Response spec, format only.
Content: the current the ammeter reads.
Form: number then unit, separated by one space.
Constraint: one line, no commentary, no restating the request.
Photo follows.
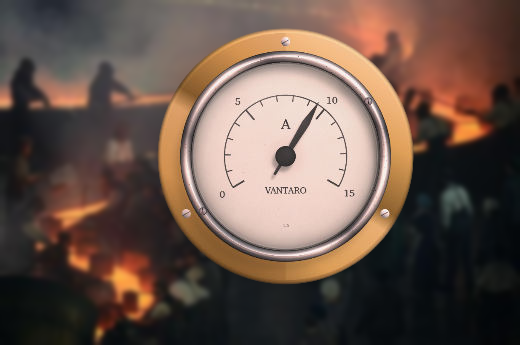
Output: 9.5 A
